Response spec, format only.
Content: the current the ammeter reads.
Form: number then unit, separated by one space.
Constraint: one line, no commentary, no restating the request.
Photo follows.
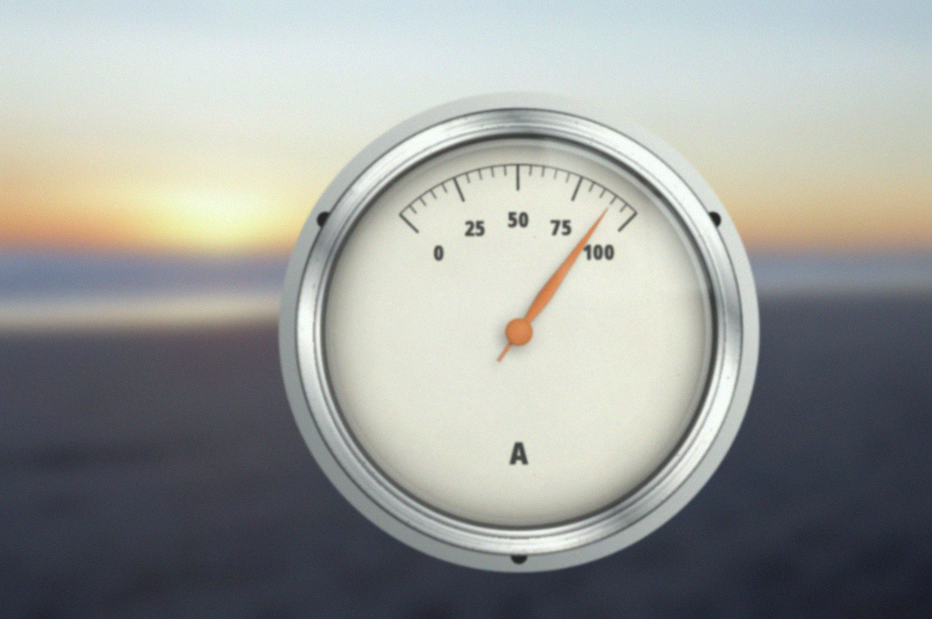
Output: 90 A
